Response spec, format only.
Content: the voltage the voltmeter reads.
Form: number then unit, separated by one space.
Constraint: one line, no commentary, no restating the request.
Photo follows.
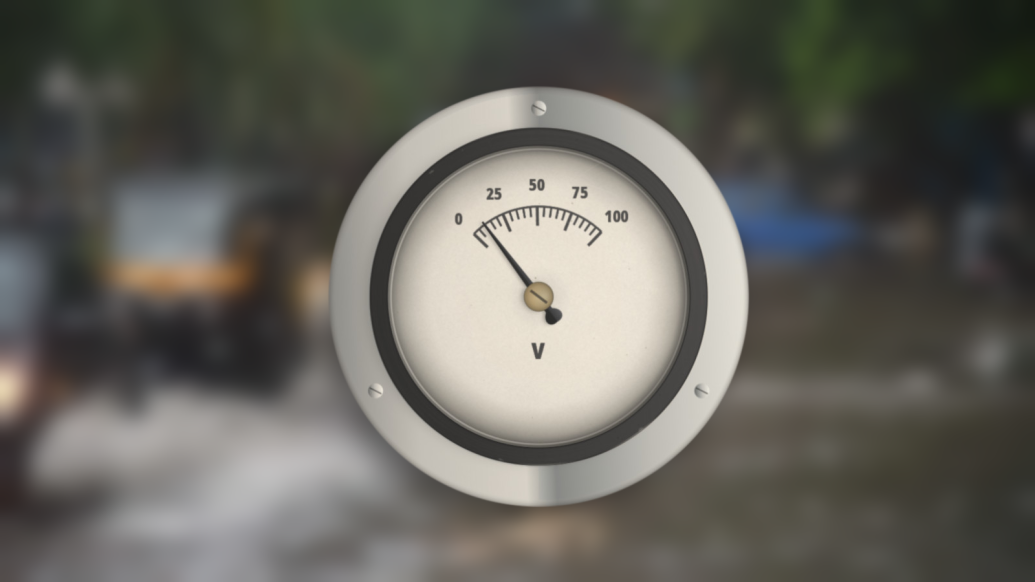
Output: 10 V
